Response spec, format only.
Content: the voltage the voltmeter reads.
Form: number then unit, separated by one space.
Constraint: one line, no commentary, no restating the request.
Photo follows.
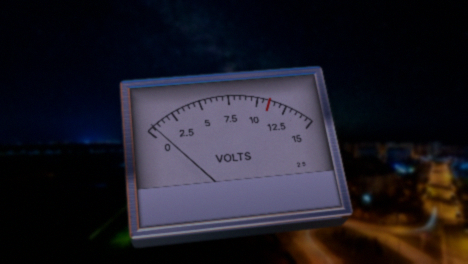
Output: 0.5 V
